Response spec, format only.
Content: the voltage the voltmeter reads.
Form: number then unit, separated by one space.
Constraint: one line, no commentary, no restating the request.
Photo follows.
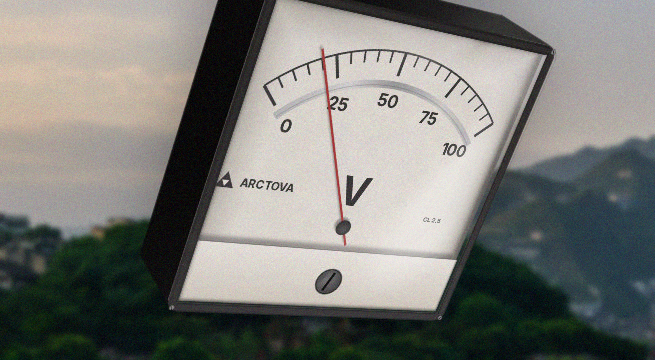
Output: 20 V
